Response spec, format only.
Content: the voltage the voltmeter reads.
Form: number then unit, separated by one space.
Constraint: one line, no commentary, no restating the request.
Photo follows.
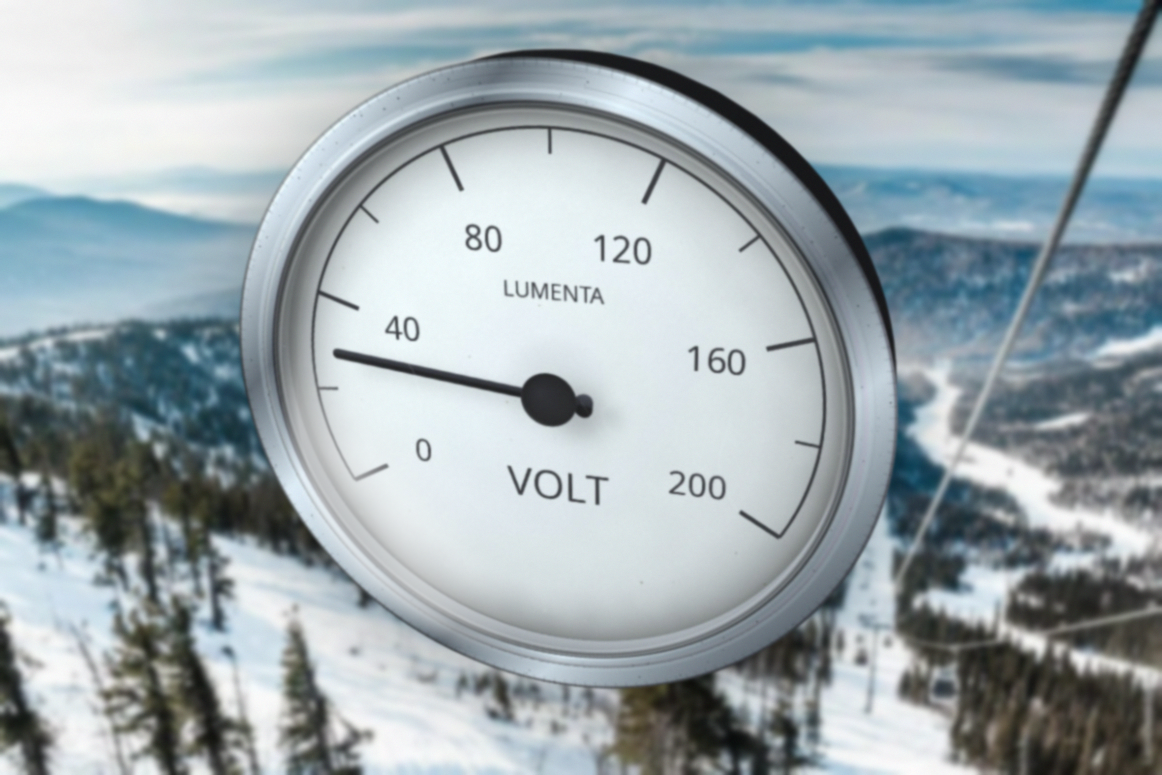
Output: 30 V
